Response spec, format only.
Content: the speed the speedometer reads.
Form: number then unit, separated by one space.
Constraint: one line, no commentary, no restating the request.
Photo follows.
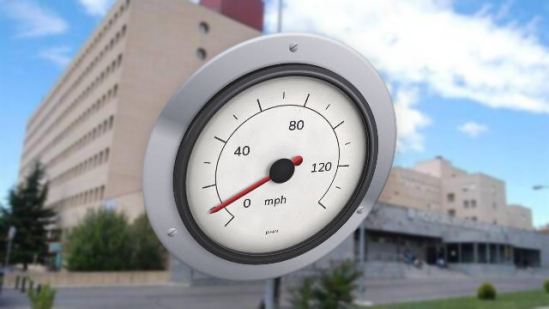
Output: 10 mph
